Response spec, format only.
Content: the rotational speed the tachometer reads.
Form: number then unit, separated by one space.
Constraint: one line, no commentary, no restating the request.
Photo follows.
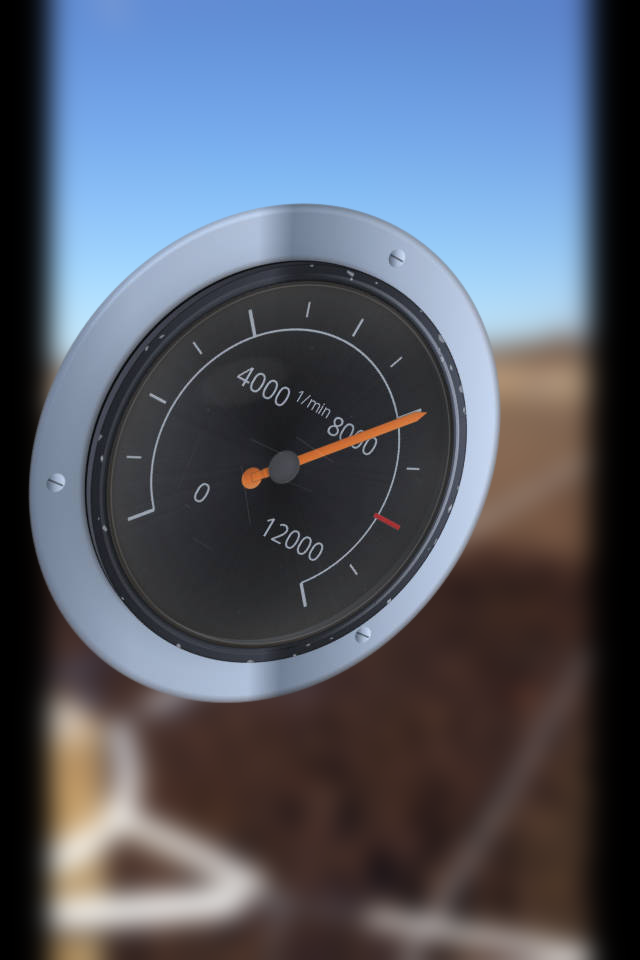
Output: 8000 rpm
